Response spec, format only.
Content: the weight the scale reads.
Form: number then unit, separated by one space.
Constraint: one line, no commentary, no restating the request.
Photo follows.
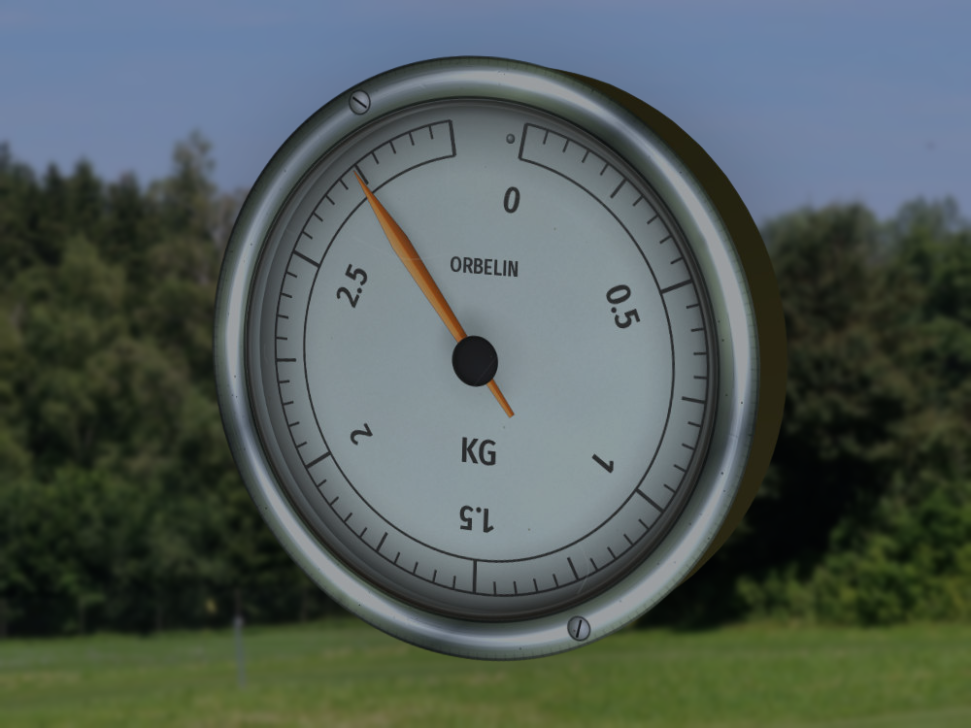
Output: 2.75 kg
